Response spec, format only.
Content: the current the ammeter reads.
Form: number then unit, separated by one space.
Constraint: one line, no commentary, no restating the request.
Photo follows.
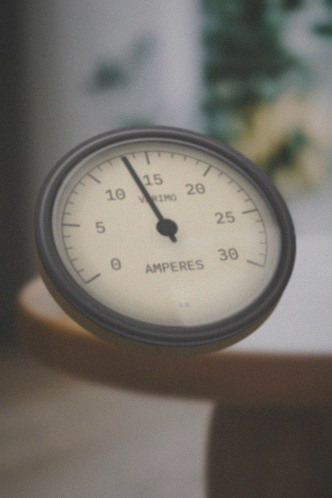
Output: 13 A
